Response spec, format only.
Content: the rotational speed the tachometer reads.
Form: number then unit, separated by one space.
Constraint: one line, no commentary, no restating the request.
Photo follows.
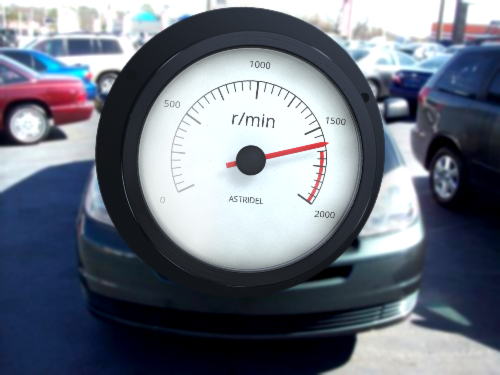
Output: 1600 rpm
